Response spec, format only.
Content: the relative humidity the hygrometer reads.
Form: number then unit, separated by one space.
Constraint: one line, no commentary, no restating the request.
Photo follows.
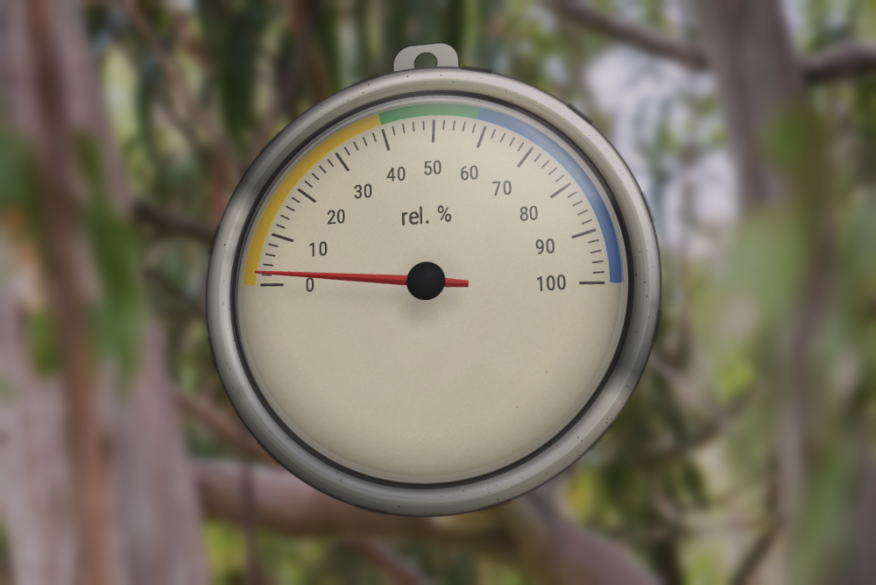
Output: 2 %
